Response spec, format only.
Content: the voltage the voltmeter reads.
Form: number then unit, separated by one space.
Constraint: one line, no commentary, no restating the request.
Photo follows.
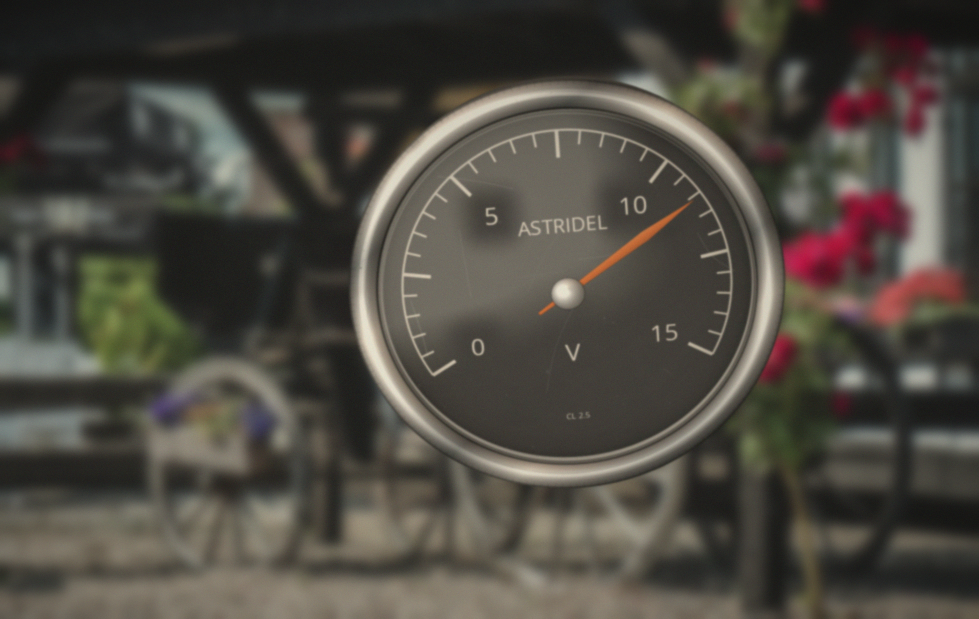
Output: 11 V
